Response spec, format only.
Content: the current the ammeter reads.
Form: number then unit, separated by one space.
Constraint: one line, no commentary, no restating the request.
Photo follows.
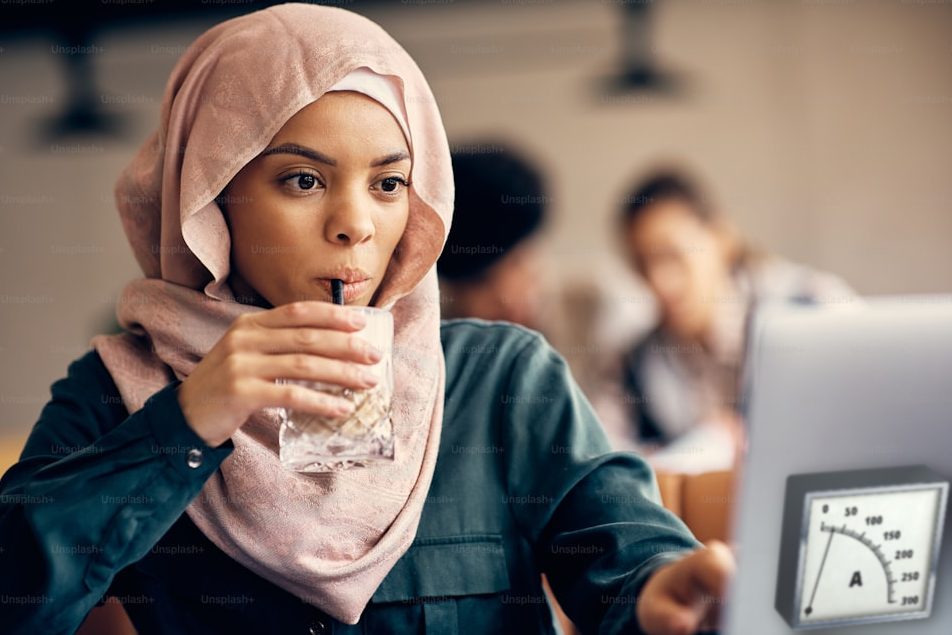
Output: 25 A
